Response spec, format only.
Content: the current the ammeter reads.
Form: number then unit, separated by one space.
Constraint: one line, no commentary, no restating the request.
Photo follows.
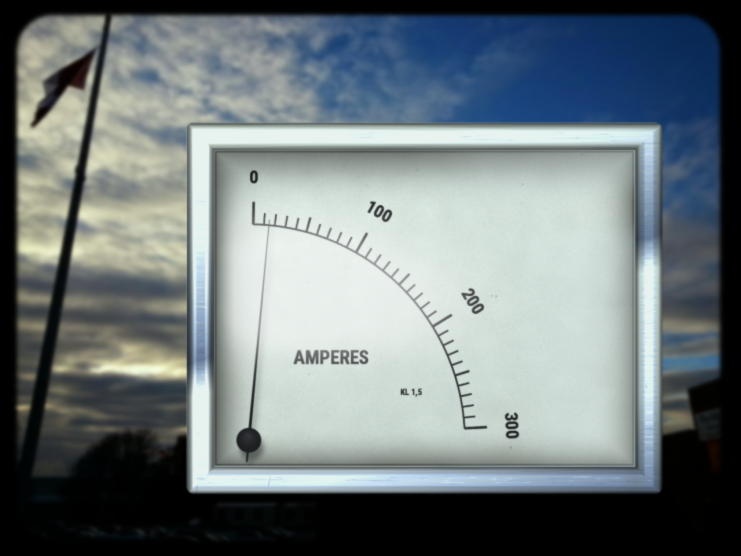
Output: 15 A
